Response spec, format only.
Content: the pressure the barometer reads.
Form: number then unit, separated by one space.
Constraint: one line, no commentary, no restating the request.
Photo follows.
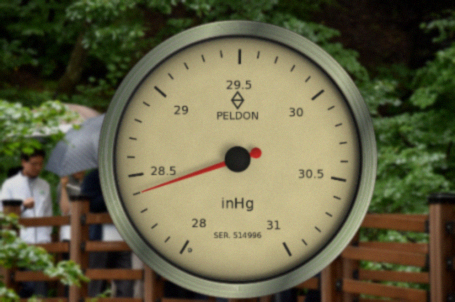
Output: 28.4 inHg
